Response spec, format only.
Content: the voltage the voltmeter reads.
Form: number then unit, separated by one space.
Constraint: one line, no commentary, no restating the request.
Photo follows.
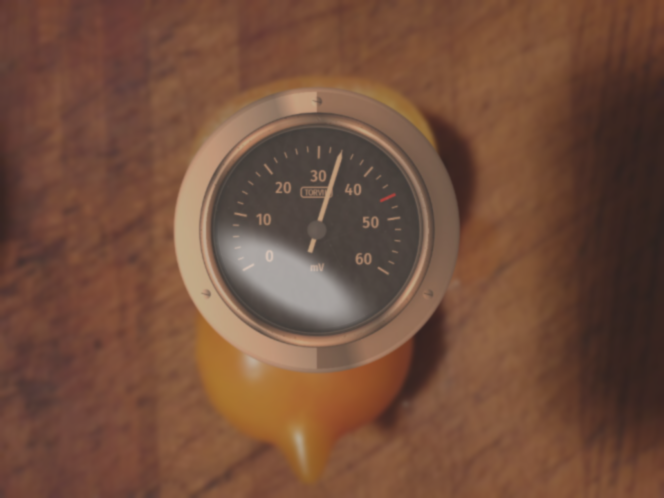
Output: 34 mV
